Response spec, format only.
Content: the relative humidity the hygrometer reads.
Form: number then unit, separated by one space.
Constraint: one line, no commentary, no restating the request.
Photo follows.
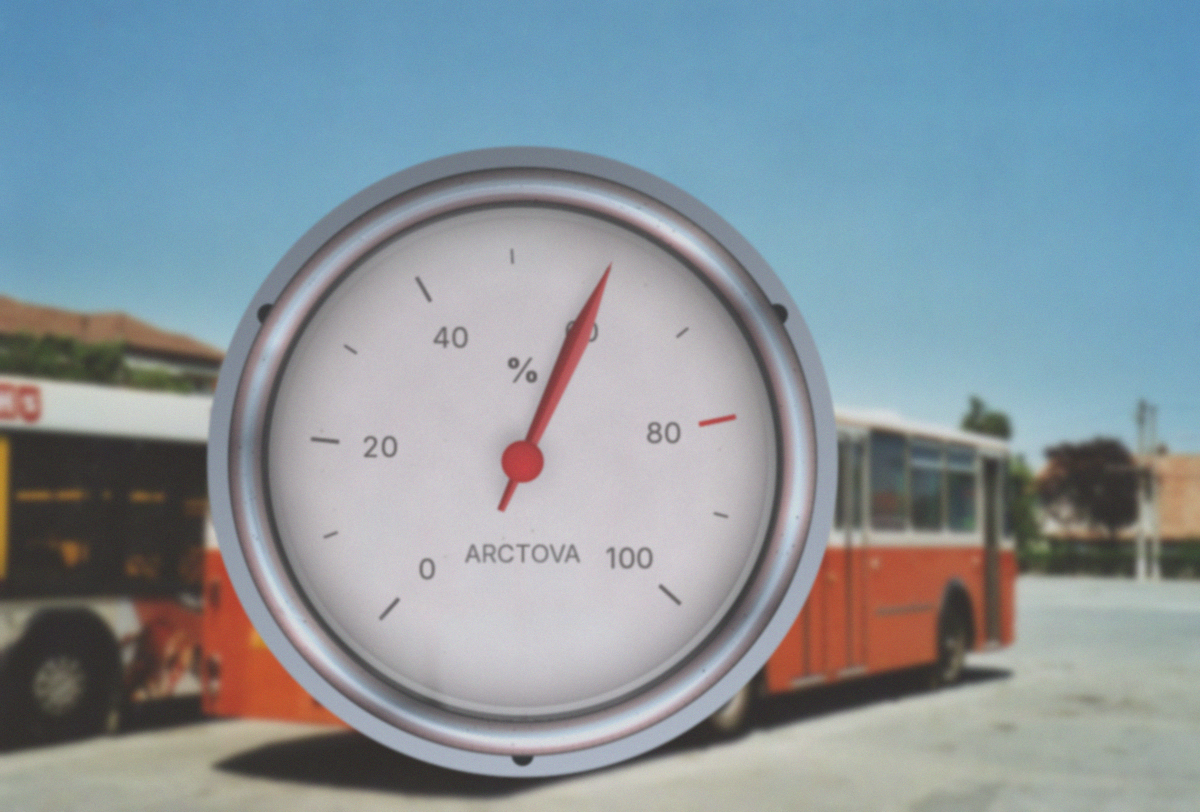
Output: 60 %
